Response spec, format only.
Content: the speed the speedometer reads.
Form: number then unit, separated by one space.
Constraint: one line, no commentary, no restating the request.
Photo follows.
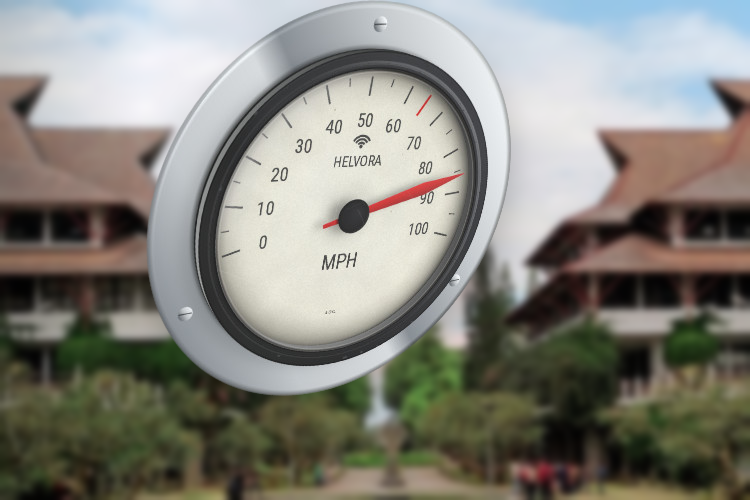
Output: 85 mph
